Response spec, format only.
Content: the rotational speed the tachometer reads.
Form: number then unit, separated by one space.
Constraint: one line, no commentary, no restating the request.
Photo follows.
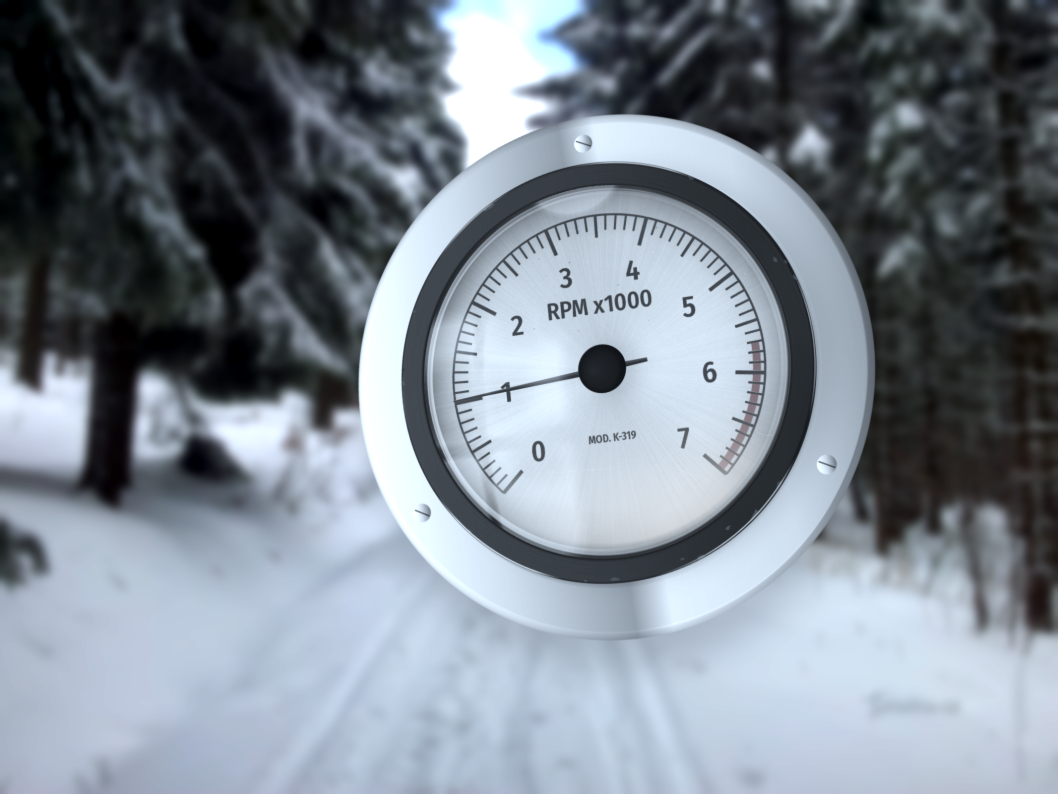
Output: 1000 rpm
